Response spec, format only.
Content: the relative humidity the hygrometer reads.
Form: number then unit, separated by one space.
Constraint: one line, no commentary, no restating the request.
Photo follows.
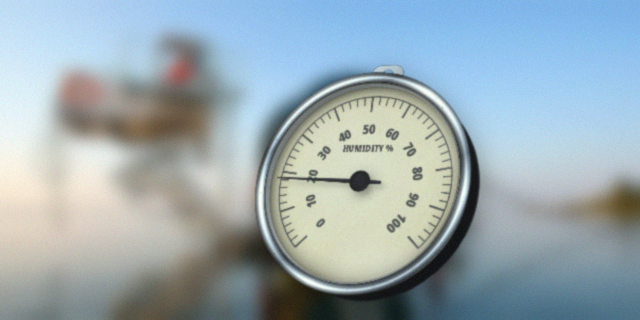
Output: 18 %
